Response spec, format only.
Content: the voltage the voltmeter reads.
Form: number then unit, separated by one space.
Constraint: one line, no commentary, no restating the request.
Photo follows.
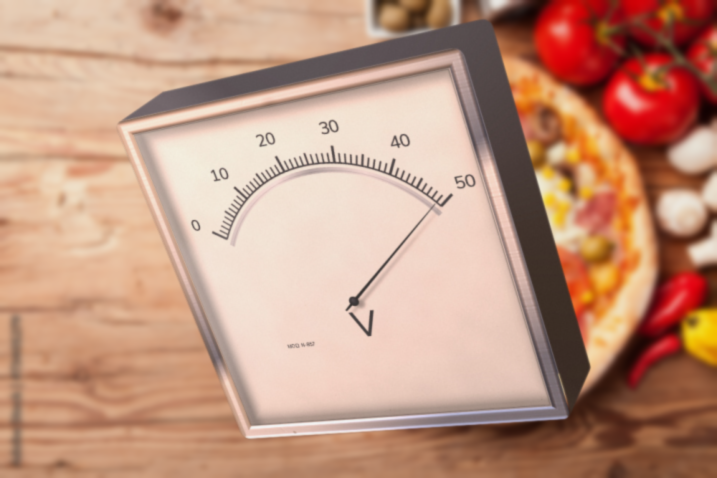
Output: 49 V
